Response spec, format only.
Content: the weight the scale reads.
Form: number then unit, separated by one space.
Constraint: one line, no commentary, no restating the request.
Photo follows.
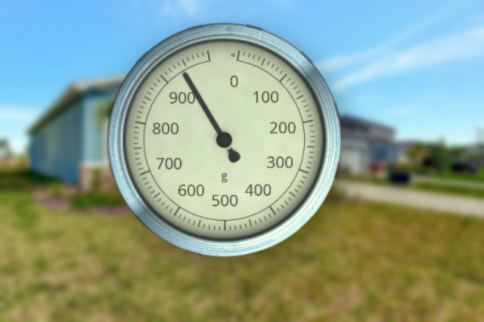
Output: 940 g
